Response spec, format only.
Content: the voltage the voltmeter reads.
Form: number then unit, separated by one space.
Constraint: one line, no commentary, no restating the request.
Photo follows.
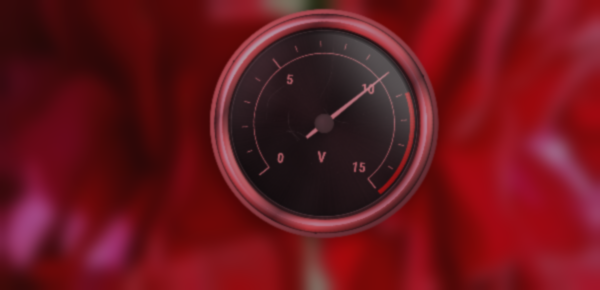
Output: 10 V
